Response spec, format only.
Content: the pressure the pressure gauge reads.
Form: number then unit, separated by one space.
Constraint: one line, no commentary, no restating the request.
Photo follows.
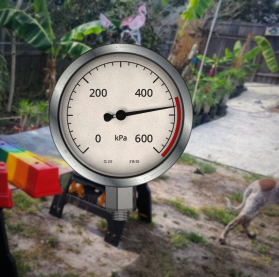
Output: 480 kPa
